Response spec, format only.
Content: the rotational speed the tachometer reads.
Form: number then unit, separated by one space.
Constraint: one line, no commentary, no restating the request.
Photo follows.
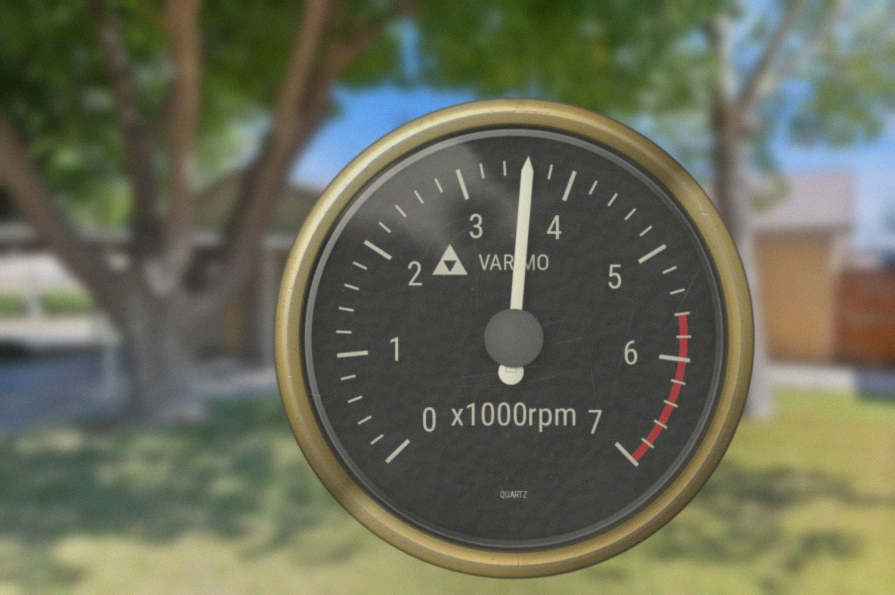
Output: 3600 rpm
